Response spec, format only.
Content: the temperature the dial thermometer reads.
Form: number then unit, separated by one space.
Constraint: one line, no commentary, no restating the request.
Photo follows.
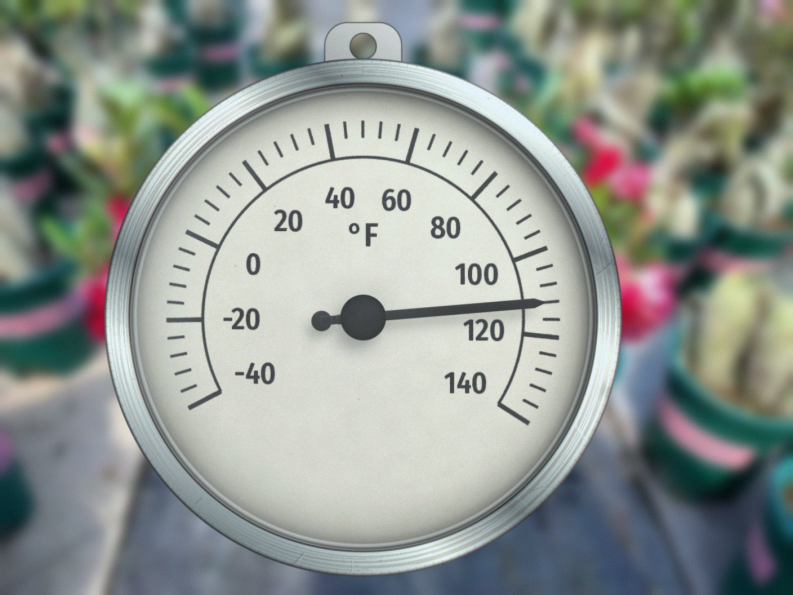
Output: 112 °F
